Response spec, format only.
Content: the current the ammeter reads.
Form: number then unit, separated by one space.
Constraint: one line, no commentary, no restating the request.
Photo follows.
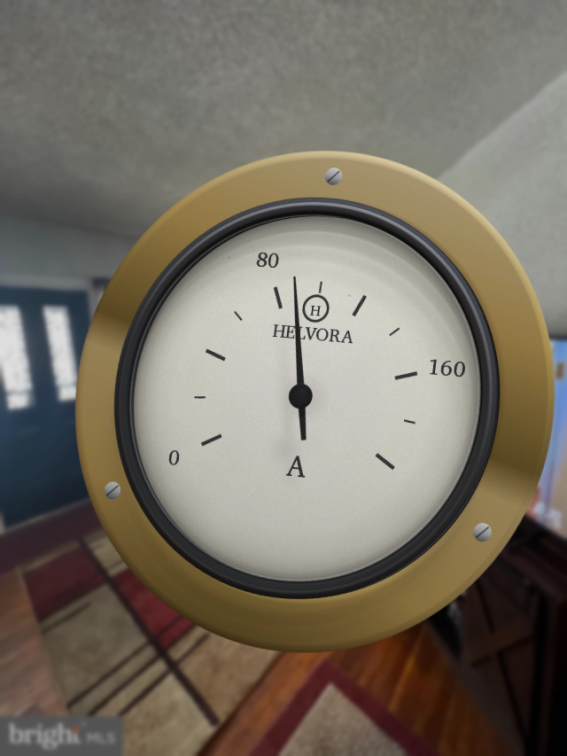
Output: 90 A
